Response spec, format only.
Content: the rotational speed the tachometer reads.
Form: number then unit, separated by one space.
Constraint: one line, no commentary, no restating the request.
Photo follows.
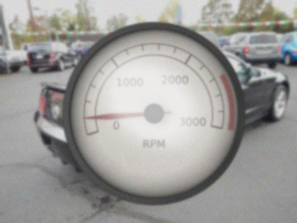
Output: 200 rpm
